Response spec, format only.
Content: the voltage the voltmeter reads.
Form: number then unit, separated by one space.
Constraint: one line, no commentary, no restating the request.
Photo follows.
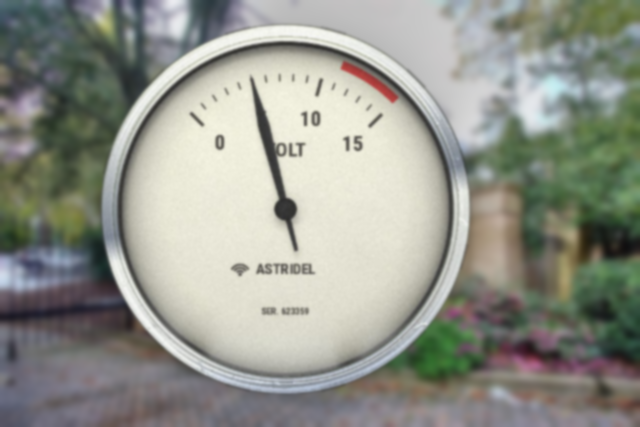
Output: 5 V
